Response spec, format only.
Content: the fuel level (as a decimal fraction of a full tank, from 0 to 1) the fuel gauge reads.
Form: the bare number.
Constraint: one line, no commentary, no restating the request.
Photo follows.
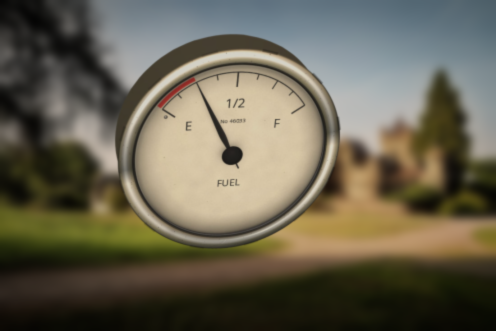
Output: 0.25
